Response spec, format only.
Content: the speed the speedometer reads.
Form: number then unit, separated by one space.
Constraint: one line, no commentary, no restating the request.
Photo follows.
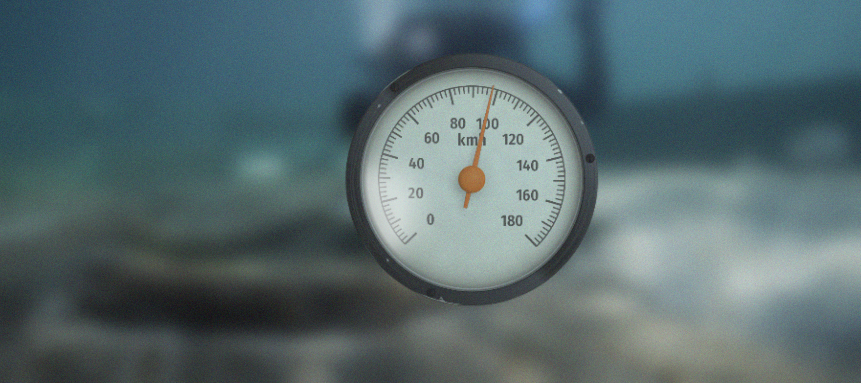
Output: 98 km/h
